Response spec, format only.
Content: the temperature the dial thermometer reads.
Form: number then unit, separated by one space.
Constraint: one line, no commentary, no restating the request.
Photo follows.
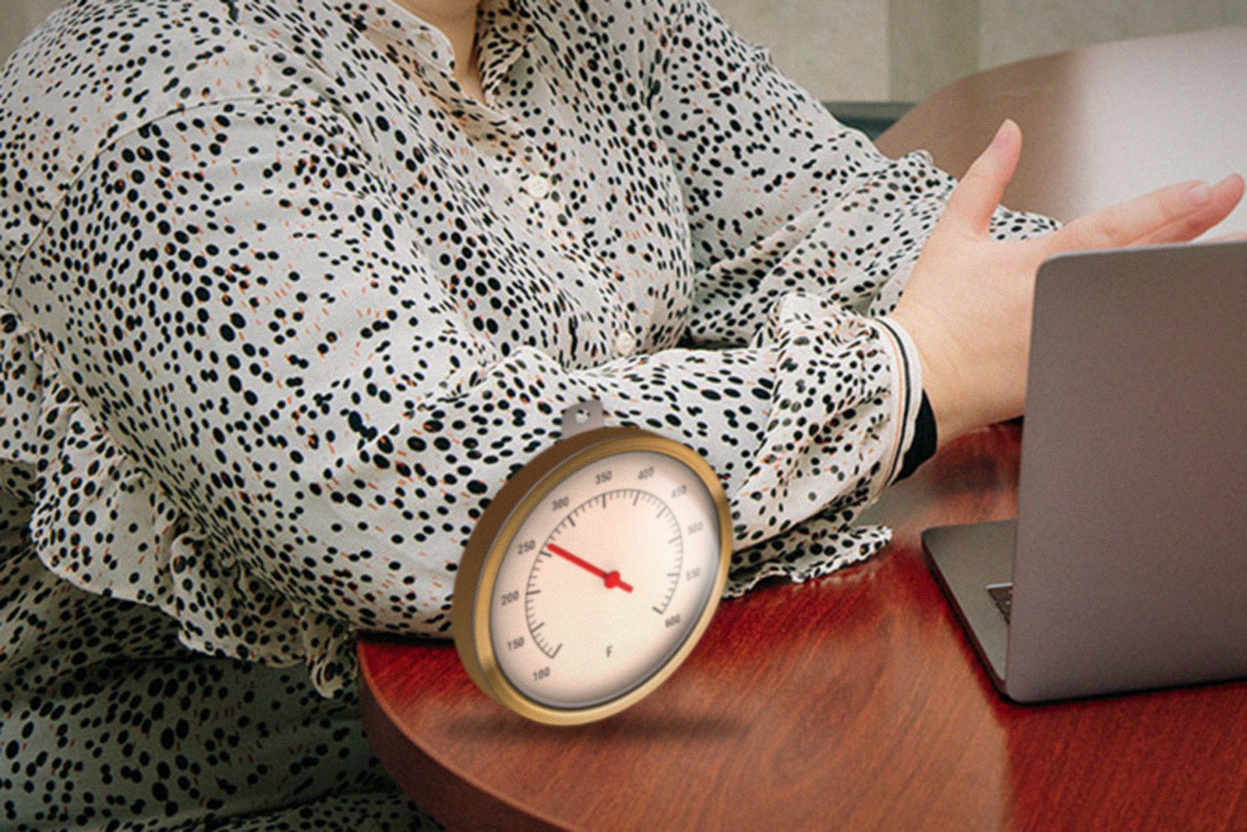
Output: 260 °F
